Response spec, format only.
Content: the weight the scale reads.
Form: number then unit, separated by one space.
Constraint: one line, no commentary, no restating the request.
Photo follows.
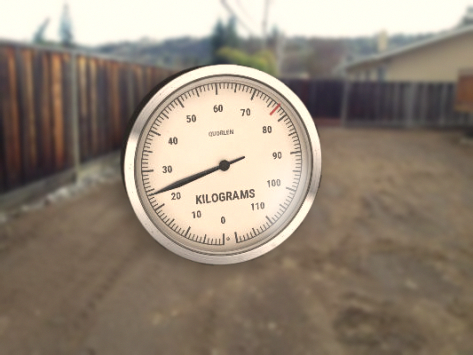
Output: 24 kg
